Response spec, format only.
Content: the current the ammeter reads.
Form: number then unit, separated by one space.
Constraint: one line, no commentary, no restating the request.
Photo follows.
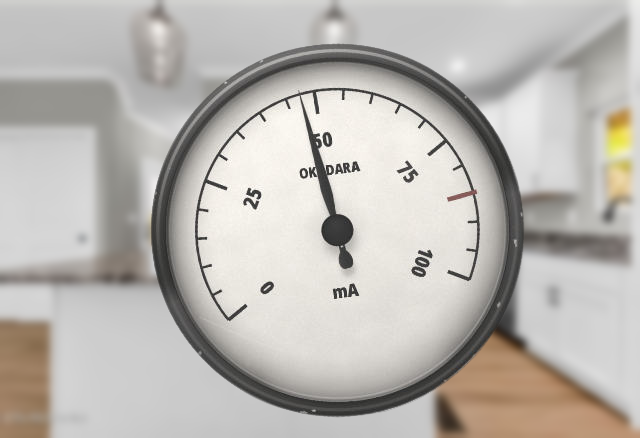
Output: 47.5 mA
